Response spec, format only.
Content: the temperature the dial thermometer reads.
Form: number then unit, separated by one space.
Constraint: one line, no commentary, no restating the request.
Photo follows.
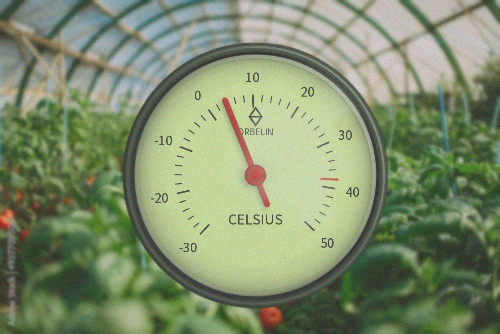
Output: 4 °C
